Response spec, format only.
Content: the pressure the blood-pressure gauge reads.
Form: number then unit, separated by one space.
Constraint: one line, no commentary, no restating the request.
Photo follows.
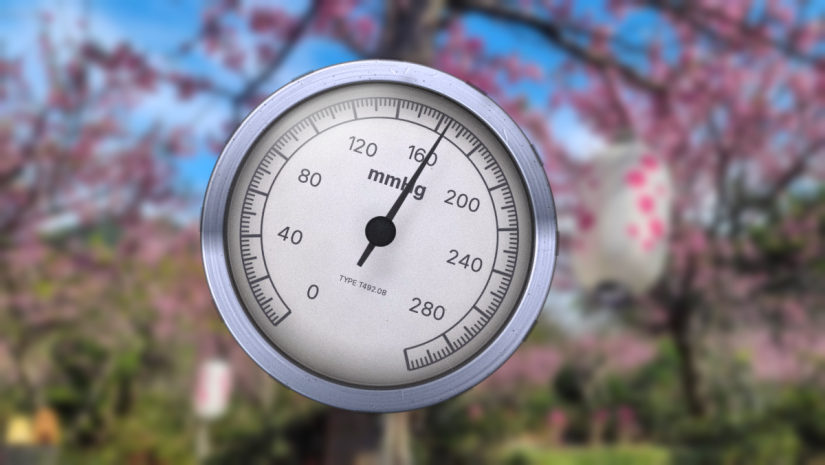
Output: 164 mmHg
